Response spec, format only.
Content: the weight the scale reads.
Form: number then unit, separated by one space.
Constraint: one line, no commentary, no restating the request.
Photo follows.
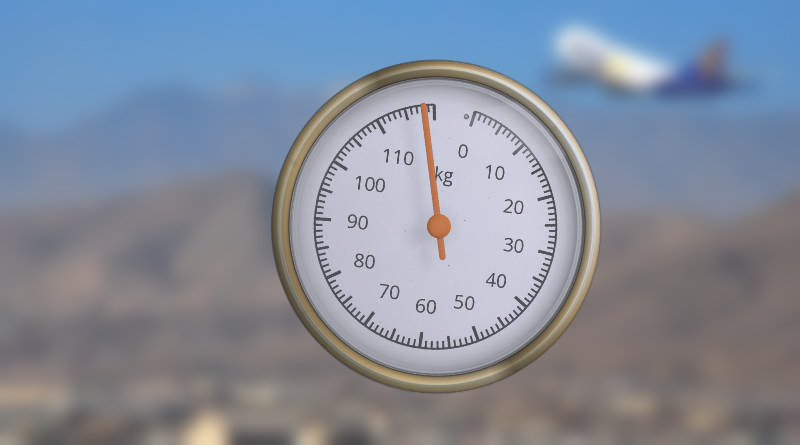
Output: 118 kg
